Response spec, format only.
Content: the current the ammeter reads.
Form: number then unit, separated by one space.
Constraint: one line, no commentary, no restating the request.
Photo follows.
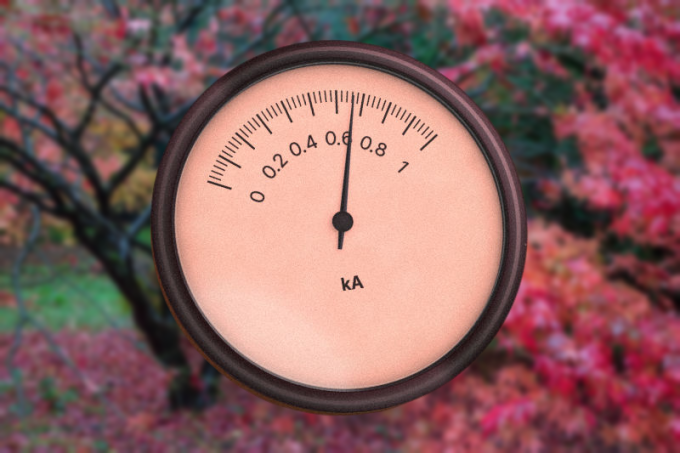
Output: 0.66 kA
